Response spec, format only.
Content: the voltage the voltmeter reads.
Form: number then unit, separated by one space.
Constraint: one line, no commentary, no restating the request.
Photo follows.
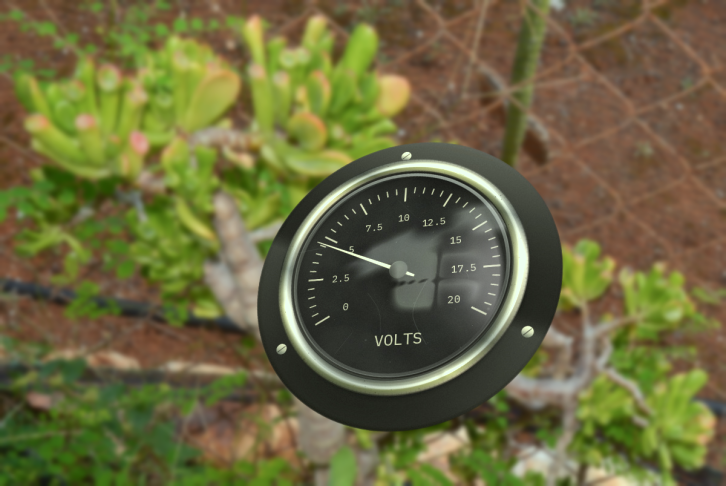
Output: 4.5 V
